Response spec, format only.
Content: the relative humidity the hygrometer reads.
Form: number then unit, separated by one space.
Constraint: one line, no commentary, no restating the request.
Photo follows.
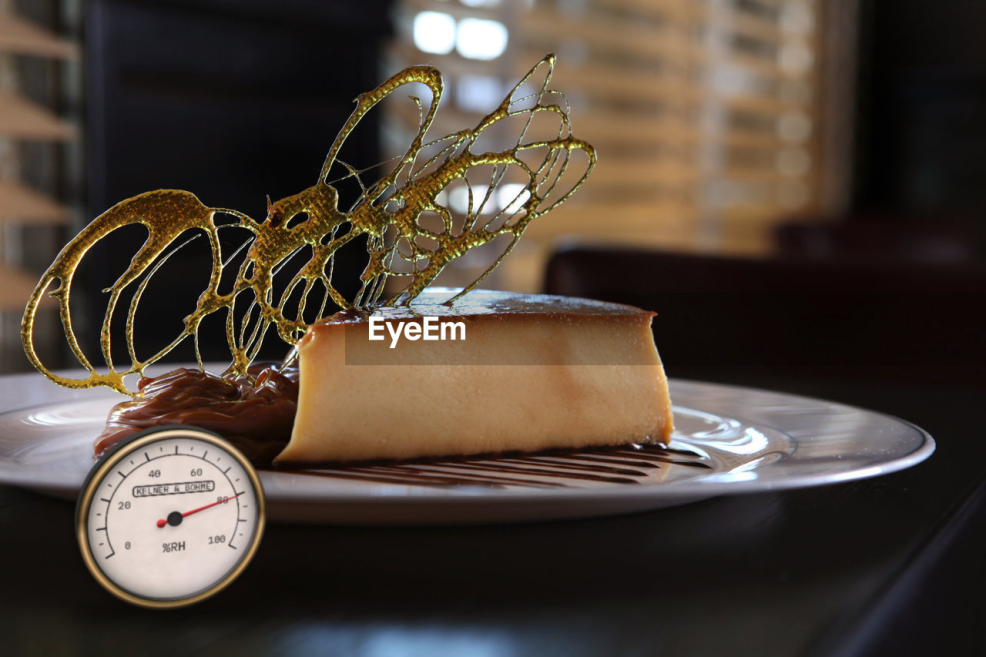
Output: 80 %
